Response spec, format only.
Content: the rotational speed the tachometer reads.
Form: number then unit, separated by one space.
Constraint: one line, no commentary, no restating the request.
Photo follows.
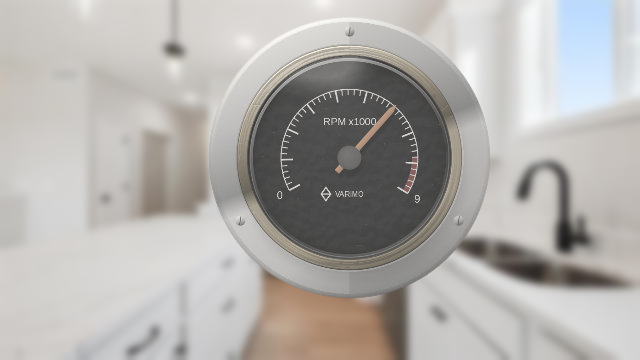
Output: 6000 rpm
